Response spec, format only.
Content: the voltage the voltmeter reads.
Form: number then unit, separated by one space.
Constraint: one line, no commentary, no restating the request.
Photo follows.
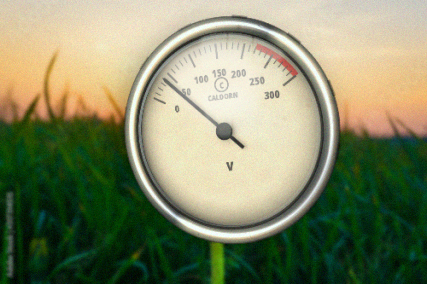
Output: 40 V
